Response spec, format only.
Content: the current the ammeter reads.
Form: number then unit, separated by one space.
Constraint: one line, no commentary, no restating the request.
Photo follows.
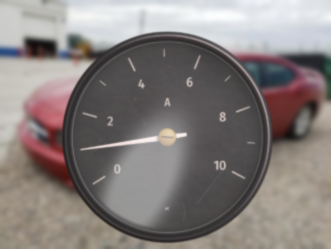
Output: 1 A
